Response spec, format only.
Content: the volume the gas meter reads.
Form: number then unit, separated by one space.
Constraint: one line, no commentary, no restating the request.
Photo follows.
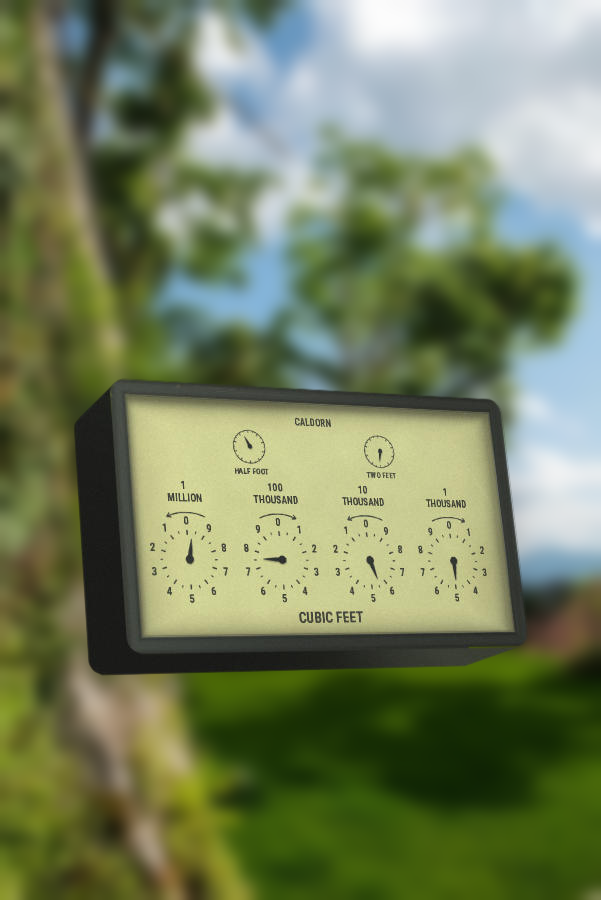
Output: 975500 ft³
